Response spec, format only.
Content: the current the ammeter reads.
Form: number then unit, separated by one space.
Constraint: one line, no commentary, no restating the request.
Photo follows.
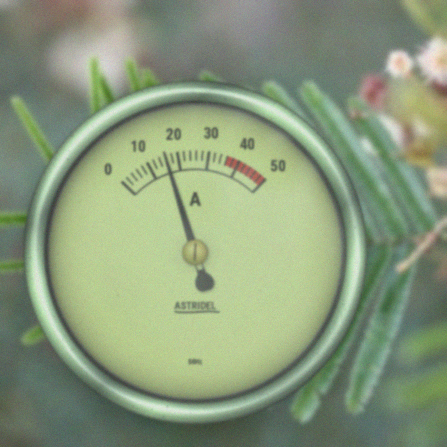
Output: 16 A
